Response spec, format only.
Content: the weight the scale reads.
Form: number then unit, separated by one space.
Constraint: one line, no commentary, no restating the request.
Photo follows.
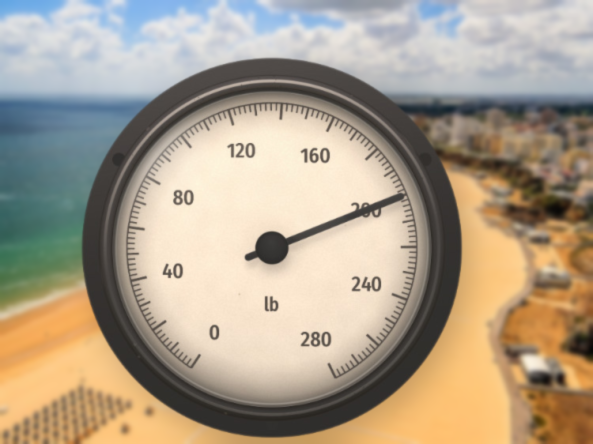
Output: 200 lb
